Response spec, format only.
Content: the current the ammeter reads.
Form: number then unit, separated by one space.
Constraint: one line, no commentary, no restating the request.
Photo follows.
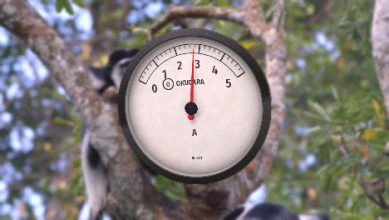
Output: 2.8 A
